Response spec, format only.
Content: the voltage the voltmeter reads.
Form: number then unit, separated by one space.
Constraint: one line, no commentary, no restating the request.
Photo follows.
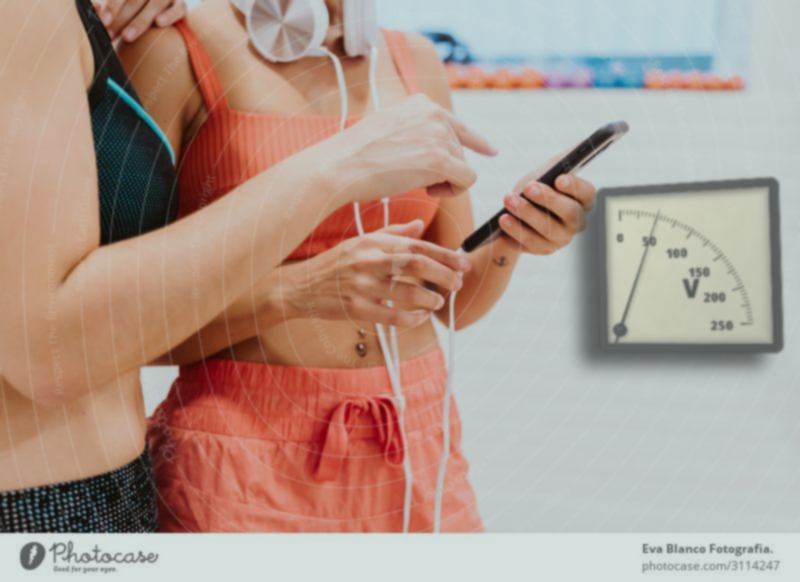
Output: 50 V
